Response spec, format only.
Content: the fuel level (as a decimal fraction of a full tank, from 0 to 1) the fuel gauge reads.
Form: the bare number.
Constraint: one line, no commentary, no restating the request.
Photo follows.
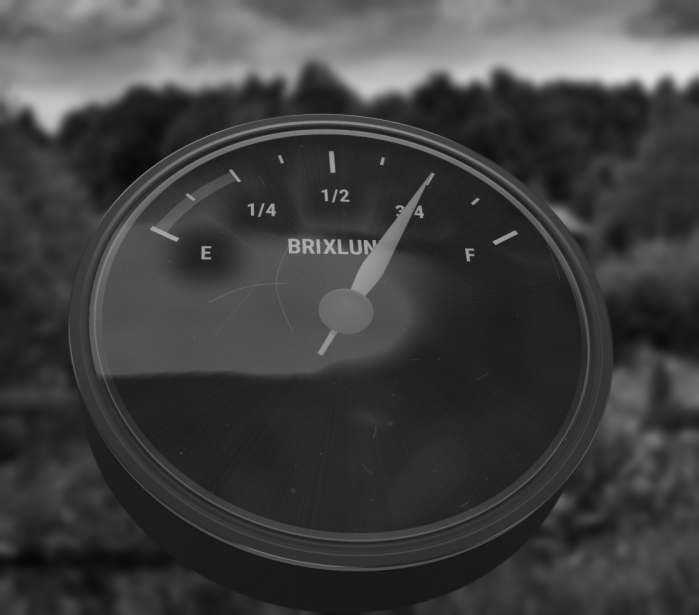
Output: 0.75
